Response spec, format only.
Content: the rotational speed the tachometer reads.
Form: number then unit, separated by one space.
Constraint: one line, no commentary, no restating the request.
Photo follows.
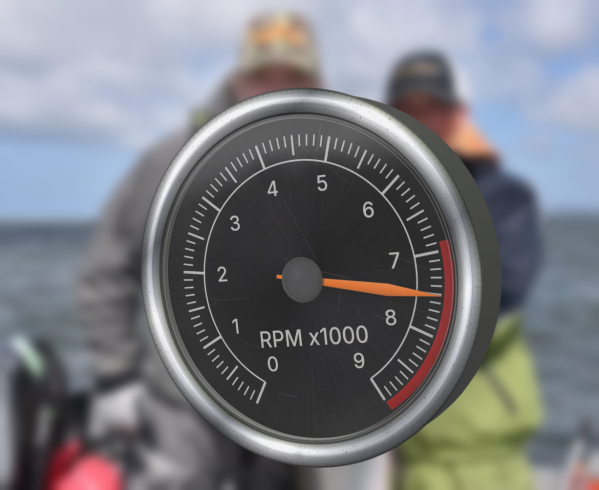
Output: 7500 rpm
